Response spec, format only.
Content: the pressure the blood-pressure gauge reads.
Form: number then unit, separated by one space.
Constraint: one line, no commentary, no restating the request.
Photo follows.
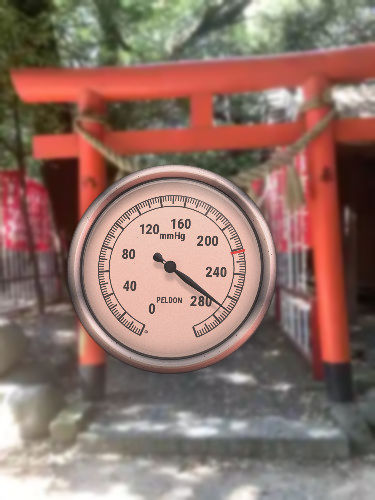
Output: 270 mmHg
